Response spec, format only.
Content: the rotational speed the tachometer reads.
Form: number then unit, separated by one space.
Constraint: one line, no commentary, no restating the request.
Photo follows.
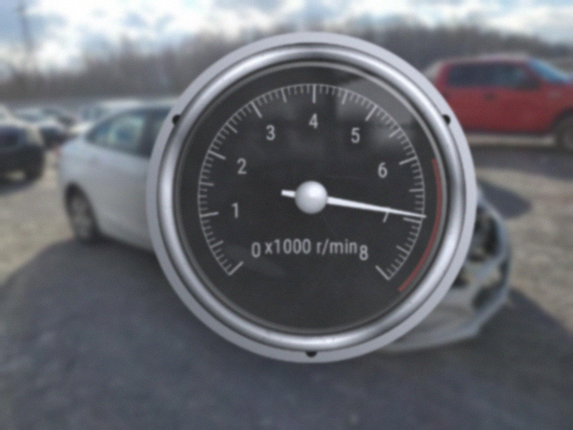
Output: 6900 rpm
